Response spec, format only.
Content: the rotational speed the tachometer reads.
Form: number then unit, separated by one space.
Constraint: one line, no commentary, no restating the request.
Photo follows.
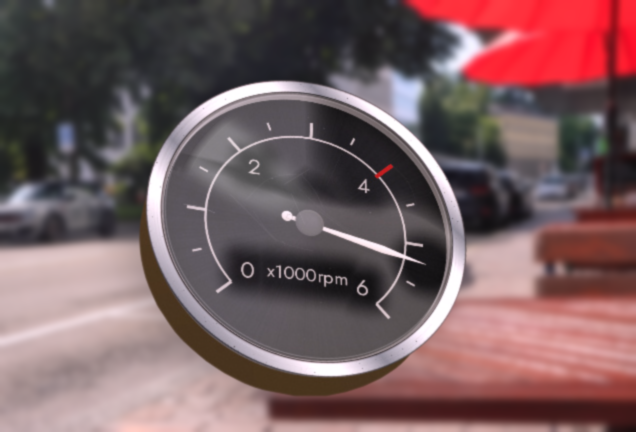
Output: 5250 rpm
